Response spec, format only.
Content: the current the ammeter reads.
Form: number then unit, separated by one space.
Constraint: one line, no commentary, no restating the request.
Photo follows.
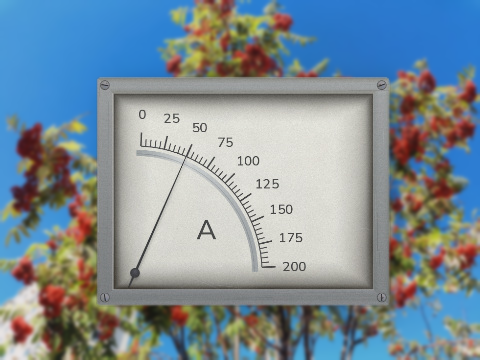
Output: 50 A
